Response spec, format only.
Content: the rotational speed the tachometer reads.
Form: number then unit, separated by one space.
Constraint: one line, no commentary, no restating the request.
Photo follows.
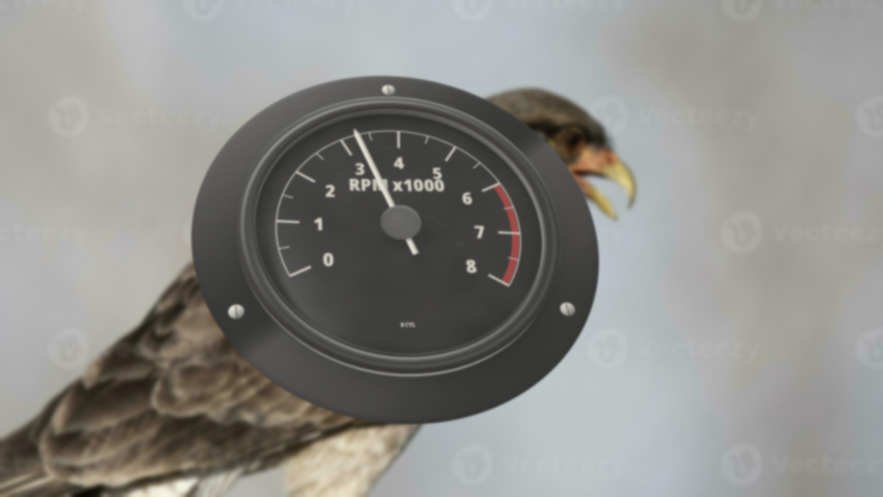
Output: 3250 rpm
